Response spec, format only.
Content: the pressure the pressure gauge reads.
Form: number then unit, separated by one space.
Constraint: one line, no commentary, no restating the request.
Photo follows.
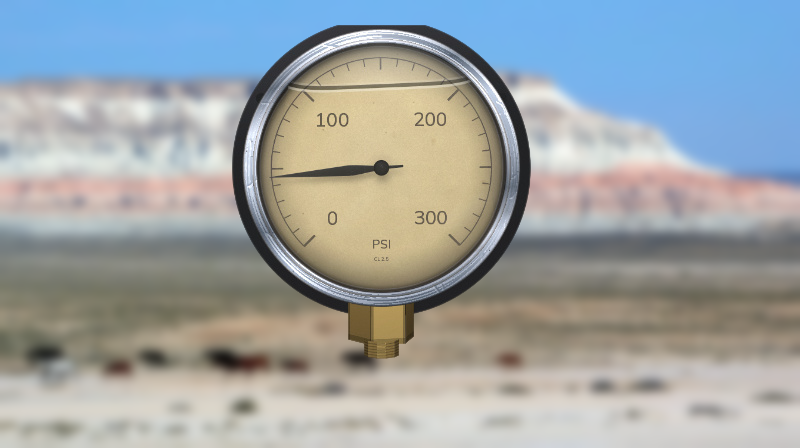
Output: 45 psi
